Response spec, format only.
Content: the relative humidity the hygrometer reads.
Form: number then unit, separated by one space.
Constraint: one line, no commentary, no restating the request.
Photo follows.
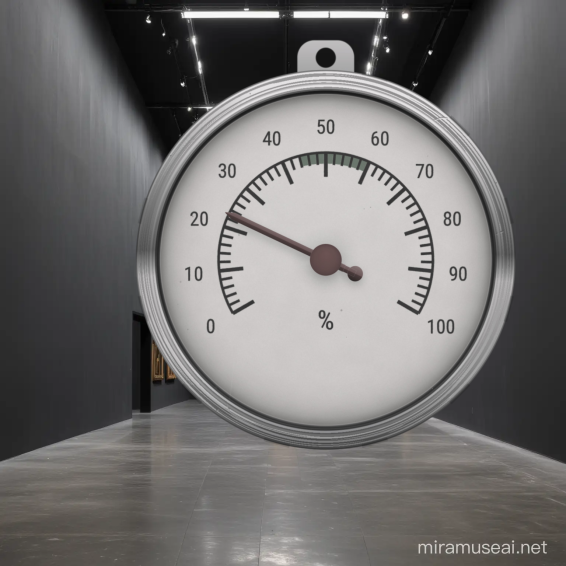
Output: 23 %
